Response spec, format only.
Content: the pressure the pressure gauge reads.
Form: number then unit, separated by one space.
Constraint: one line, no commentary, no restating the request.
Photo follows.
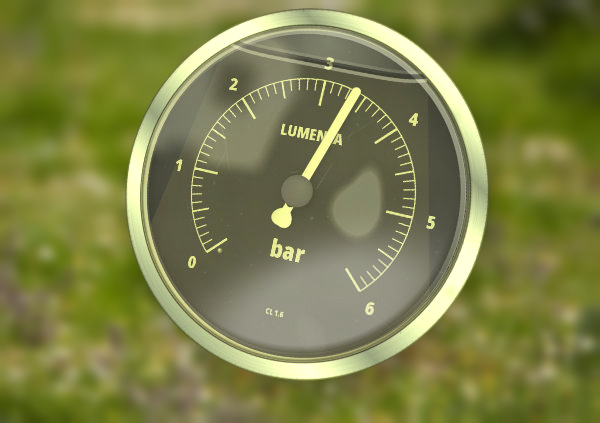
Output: 3.4 bar
